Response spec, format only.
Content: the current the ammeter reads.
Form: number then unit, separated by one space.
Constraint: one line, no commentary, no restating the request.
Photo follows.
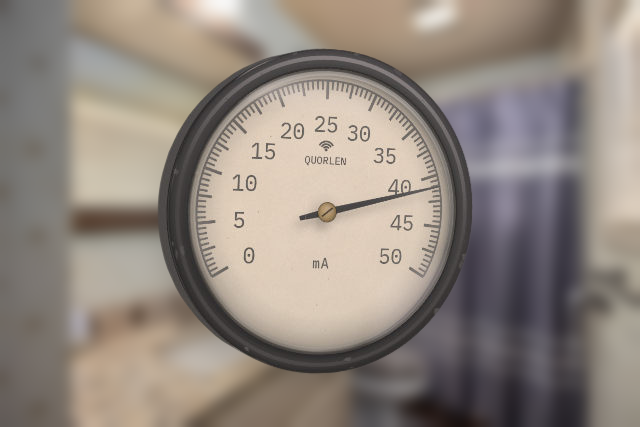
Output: 41 mA
